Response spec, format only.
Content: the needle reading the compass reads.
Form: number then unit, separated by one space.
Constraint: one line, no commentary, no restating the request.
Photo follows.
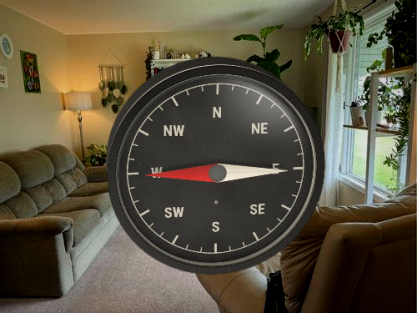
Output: 270 °
